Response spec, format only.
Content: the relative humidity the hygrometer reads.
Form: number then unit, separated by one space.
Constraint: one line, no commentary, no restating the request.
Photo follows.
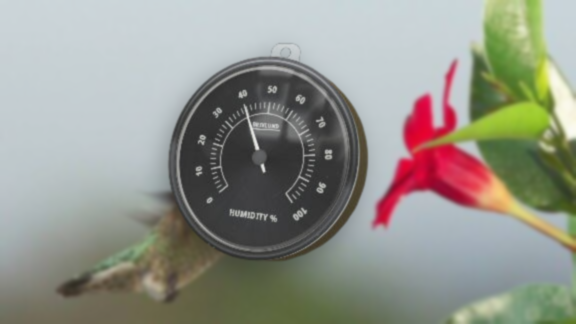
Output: 40 %
